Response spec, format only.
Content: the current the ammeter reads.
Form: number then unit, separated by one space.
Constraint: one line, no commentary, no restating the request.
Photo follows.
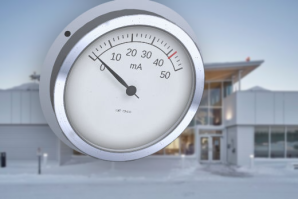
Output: 2 mA
